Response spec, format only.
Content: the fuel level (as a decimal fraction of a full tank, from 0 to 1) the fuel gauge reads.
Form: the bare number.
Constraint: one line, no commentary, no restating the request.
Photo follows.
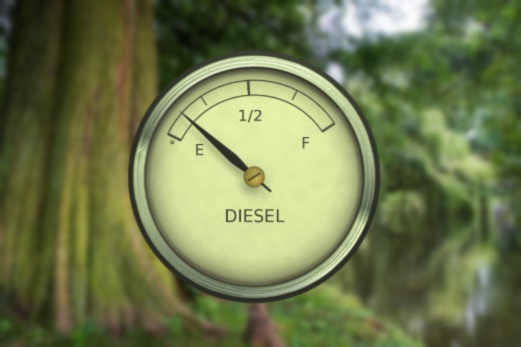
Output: 0.125
